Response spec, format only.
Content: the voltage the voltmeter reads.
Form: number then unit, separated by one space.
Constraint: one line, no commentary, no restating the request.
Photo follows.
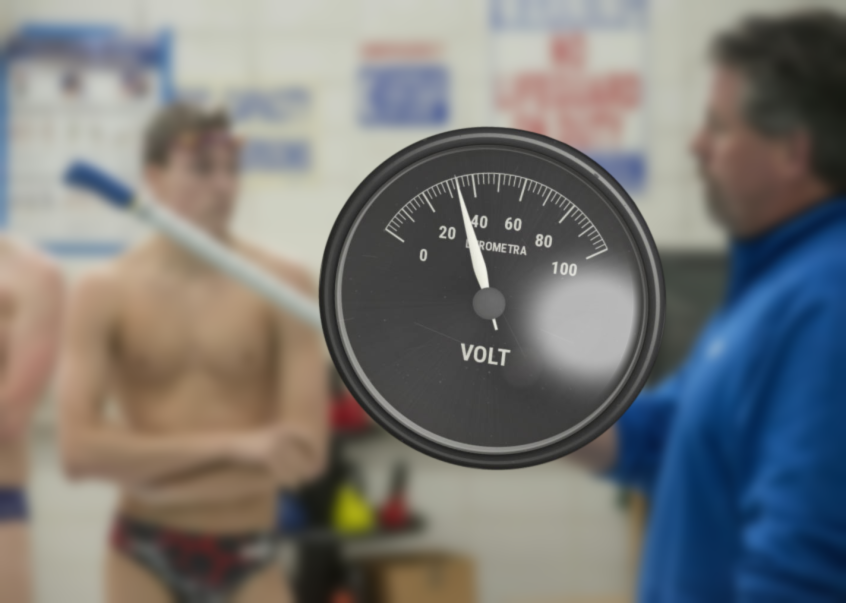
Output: 34 V
